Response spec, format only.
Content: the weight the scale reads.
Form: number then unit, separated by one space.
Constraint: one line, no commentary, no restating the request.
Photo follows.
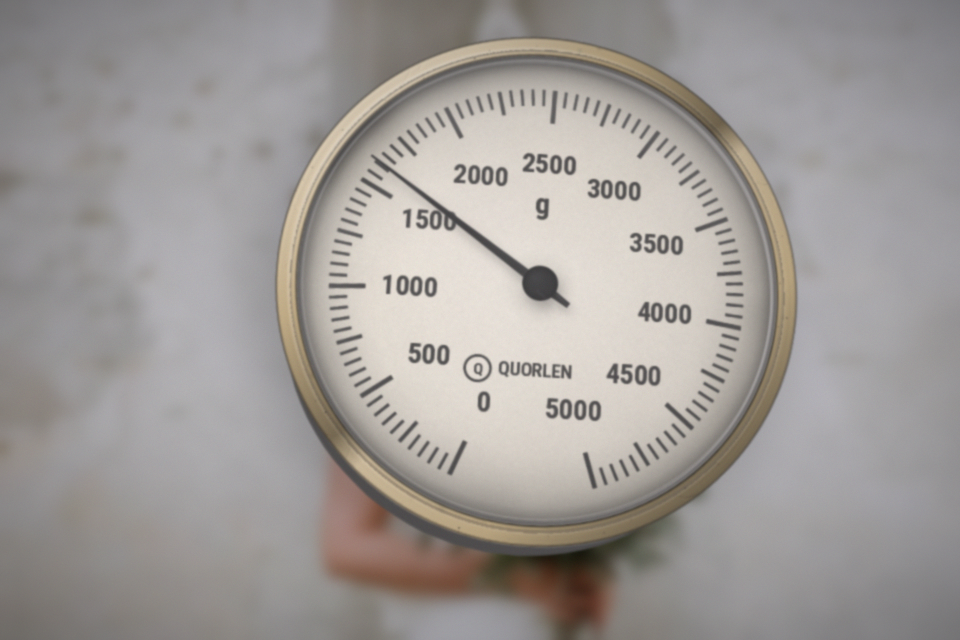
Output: 1600 g
